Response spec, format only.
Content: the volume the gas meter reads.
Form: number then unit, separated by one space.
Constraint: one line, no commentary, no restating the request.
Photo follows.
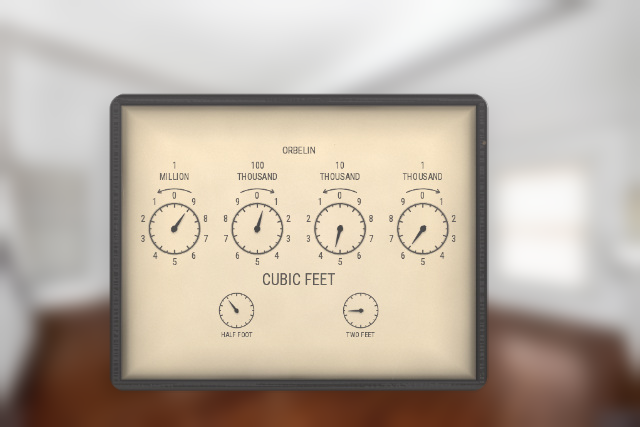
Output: 904600 ft³
